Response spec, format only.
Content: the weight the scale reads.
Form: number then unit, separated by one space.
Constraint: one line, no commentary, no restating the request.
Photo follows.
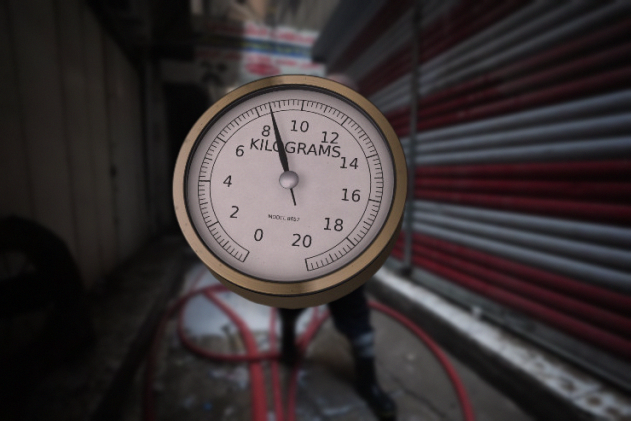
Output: 8.6 kg
